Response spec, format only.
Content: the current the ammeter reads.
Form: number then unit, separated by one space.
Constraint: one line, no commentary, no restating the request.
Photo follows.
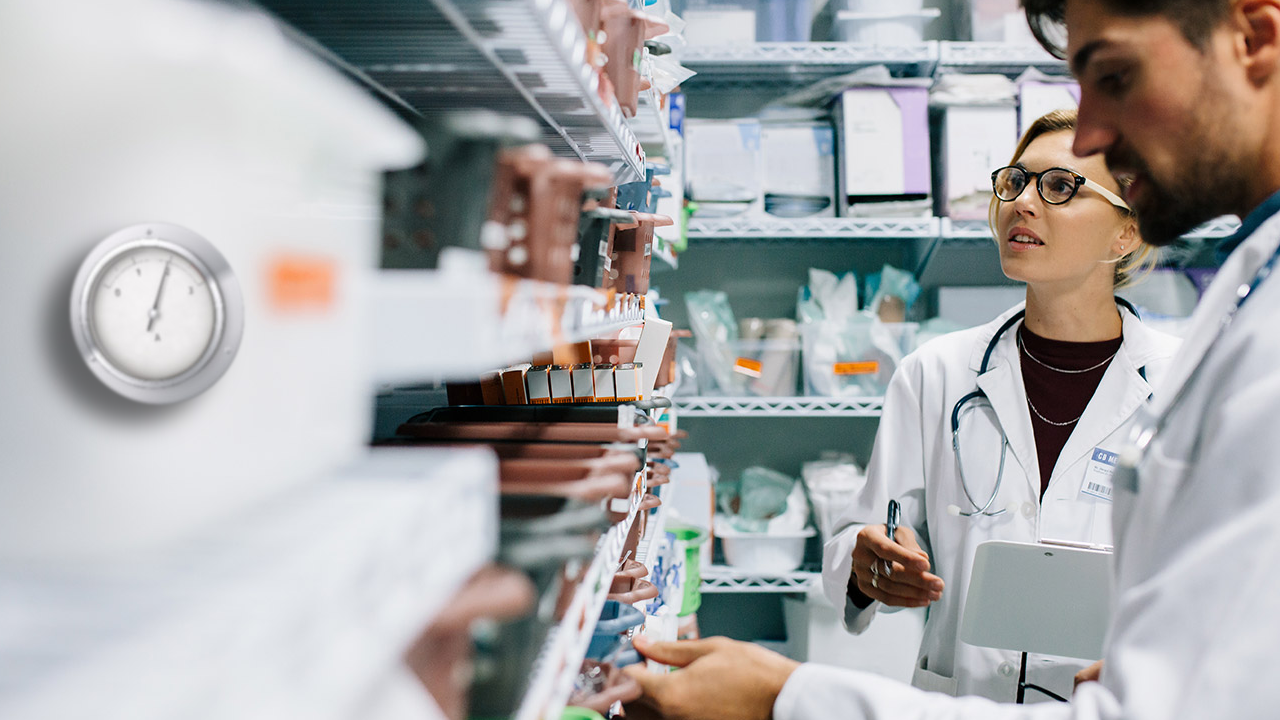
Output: 2 A
